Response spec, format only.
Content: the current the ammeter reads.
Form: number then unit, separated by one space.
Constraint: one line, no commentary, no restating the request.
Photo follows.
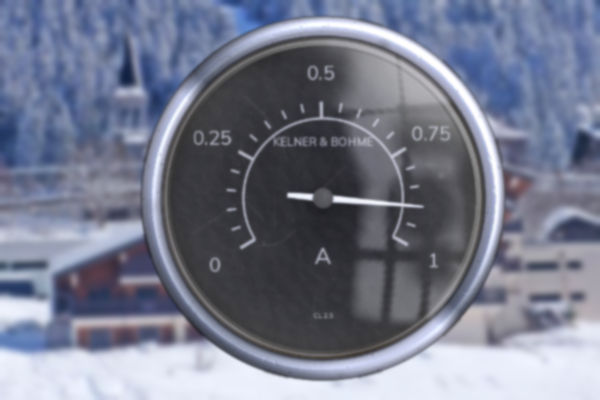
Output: 0.9 A
